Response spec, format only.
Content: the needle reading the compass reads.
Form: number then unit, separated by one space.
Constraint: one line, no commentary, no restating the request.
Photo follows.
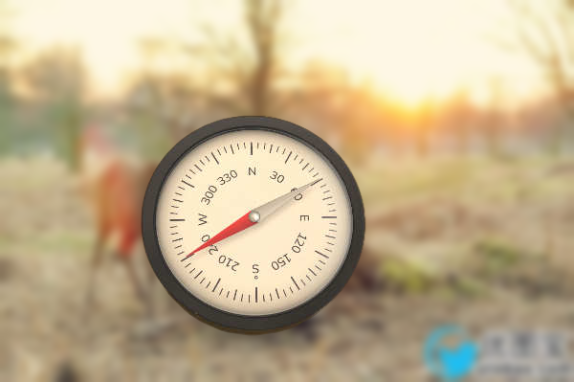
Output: 240 °
